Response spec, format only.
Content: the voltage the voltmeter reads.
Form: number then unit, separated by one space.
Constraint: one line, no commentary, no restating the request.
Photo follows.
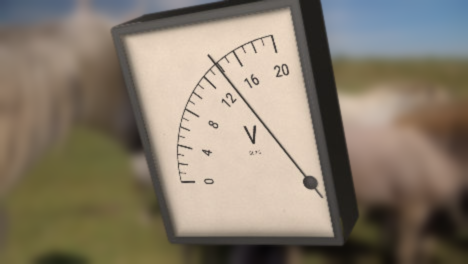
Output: 14 V
